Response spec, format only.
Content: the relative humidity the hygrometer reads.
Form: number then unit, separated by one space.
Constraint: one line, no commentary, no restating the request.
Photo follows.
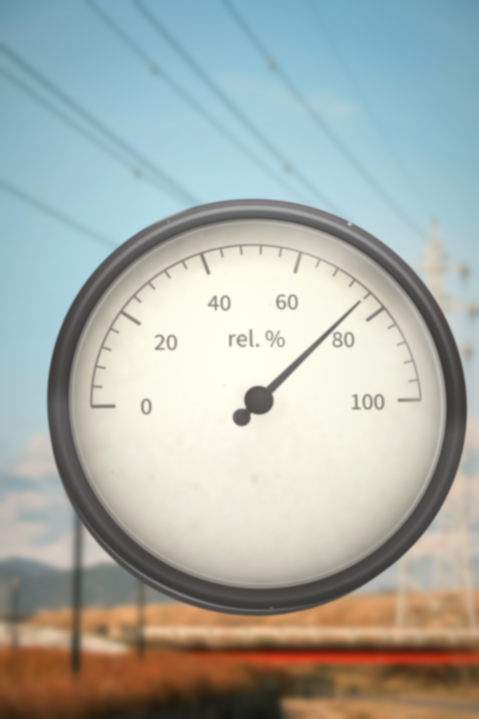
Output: 76 %
